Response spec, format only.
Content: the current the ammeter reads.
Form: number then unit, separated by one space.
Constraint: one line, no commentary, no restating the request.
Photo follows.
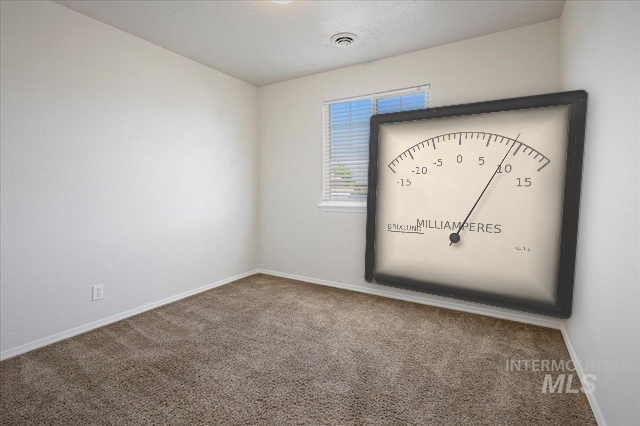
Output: 9 mA
